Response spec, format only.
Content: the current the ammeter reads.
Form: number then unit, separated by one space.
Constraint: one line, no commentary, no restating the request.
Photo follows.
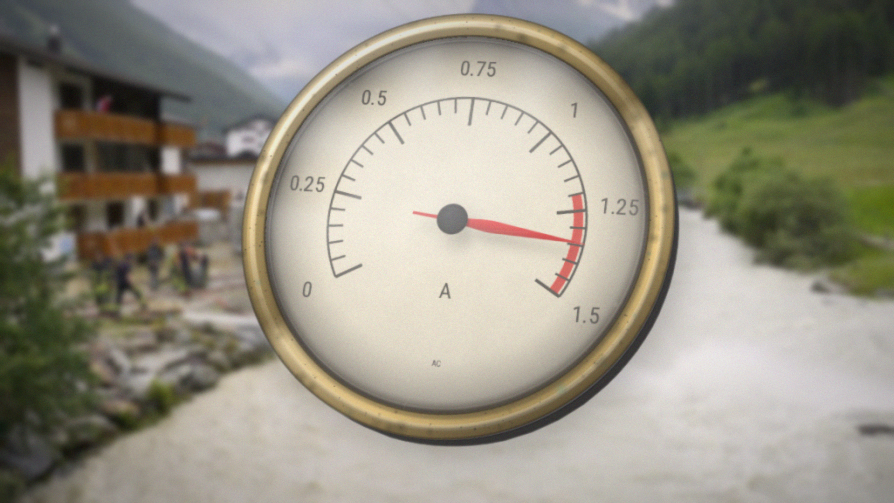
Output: 1.35 A
